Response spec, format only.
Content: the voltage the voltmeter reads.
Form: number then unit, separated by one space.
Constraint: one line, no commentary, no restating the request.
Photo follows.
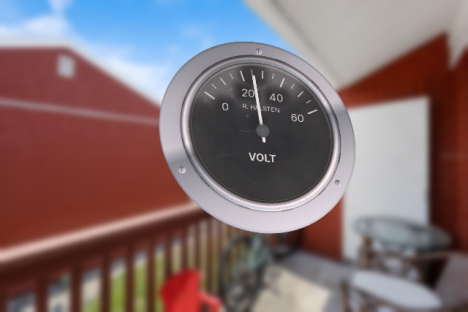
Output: 25 V
